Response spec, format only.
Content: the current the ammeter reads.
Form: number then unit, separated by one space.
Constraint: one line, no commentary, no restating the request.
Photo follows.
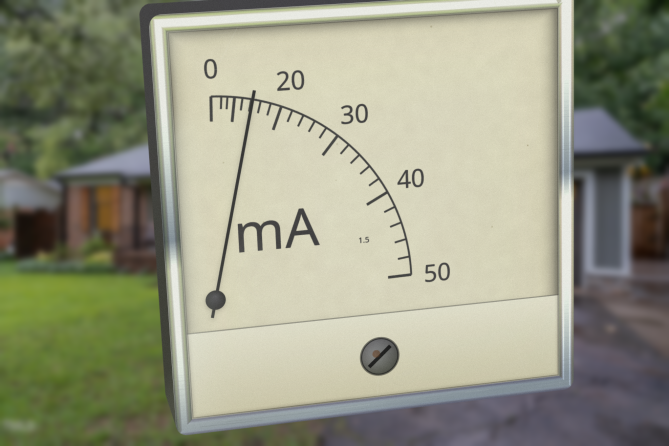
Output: 14 mA
